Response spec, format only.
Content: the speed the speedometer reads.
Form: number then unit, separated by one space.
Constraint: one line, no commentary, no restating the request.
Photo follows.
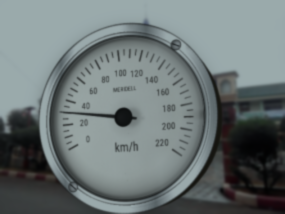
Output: 30 km/h
